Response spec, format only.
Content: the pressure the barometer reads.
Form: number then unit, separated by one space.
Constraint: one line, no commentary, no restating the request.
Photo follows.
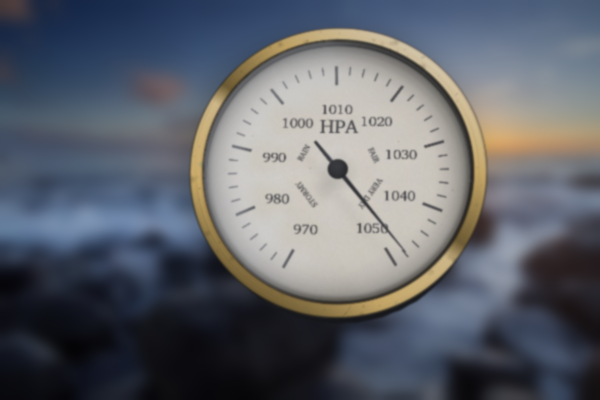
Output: 1048 hPa
